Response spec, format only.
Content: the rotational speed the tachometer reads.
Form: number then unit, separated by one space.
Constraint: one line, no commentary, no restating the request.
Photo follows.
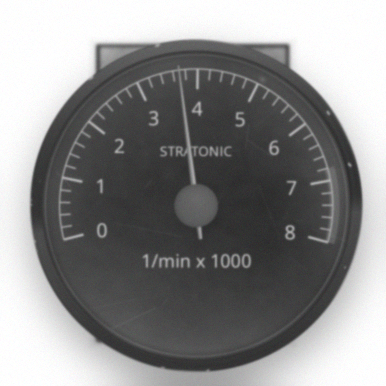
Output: 3700 rpm
